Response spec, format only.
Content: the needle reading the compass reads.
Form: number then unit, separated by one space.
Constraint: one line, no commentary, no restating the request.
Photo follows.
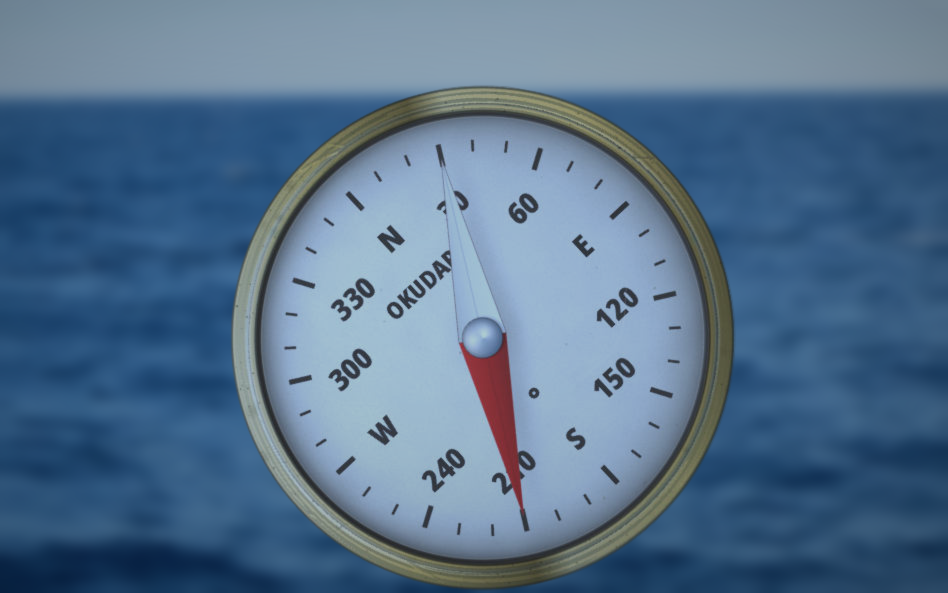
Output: 210 °
